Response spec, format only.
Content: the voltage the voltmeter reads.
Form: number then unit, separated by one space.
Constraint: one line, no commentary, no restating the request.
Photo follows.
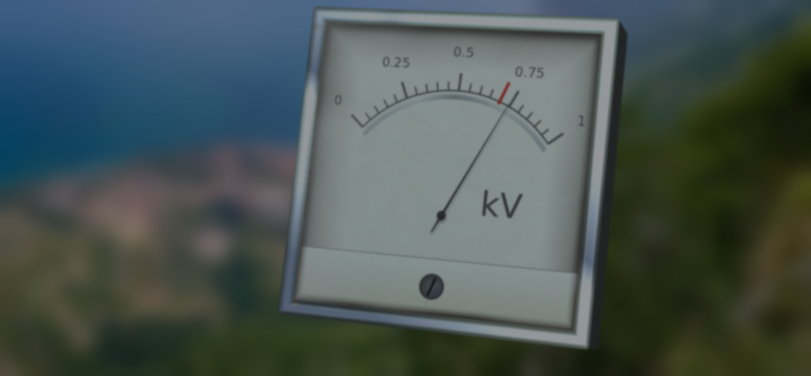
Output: 0.75 kV
